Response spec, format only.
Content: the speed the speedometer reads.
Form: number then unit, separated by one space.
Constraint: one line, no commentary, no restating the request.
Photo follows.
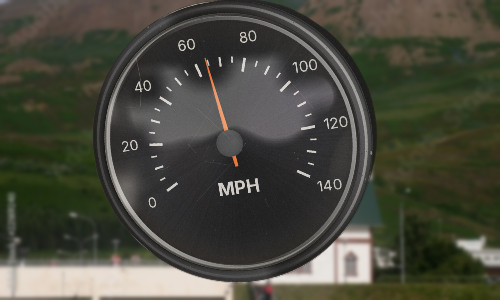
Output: 65 mph
